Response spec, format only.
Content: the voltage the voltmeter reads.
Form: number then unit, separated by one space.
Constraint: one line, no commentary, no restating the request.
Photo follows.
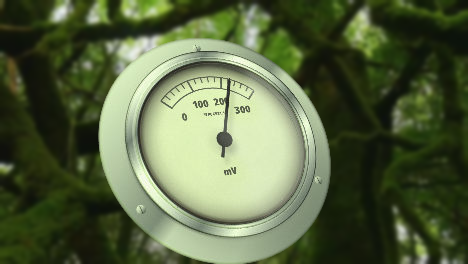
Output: 220 mV
